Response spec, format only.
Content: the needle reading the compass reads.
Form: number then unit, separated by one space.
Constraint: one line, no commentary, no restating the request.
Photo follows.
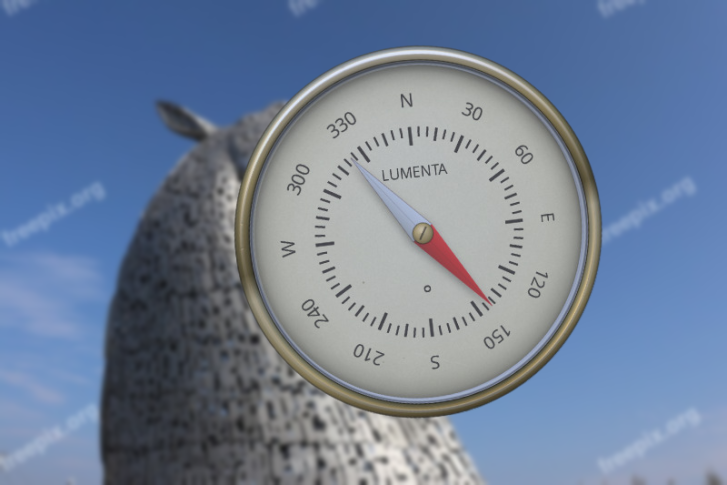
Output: 142.5 °
